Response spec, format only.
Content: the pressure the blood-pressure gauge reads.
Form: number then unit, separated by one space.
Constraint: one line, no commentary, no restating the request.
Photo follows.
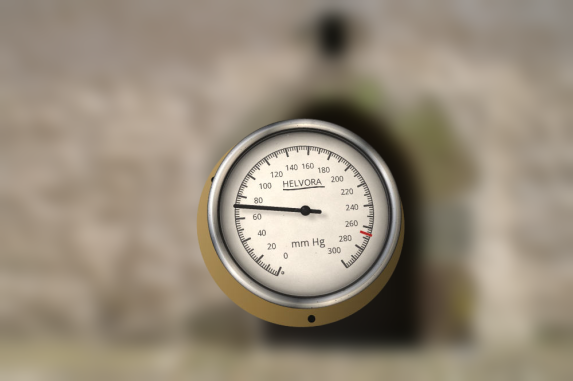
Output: 70 mmHg
